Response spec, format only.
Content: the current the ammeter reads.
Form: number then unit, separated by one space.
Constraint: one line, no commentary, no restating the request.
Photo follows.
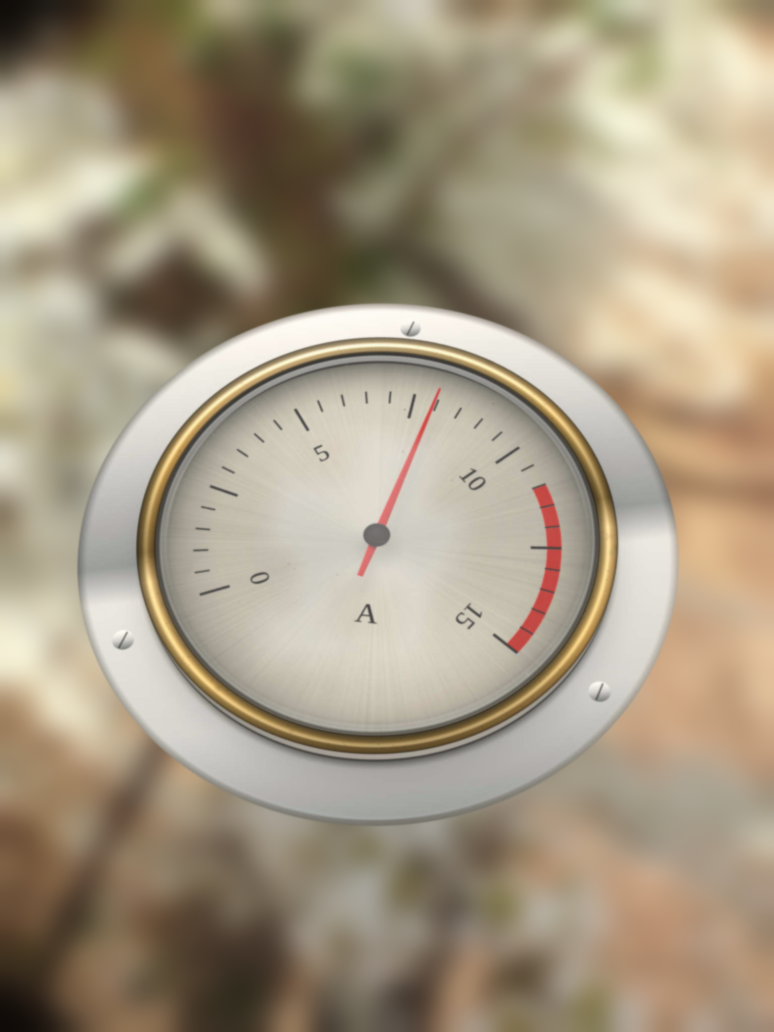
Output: 8 A
